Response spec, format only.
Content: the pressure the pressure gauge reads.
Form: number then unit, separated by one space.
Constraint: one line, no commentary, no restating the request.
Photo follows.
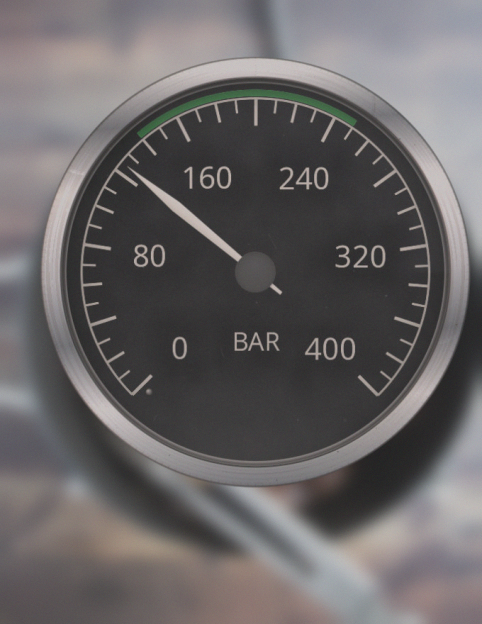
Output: 125 bar
